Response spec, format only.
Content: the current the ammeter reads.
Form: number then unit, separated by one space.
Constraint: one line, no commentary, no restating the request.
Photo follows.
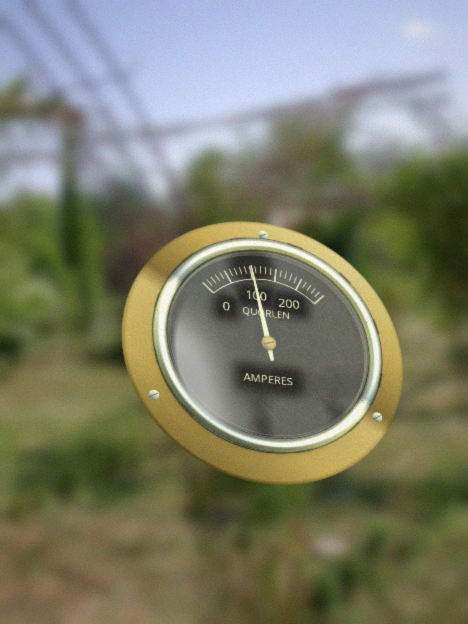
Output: 100 A
